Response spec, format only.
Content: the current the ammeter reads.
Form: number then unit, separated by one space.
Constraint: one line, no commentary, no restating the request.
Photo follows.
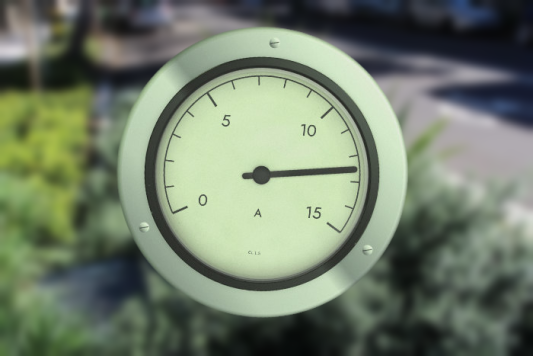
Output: 12.5 A
